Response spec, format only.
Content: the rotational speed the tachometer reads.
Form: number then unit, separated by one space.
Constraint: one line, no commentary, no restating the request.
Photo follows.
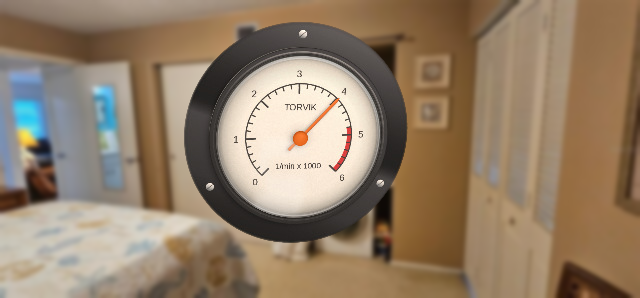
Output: 4000 rpm
